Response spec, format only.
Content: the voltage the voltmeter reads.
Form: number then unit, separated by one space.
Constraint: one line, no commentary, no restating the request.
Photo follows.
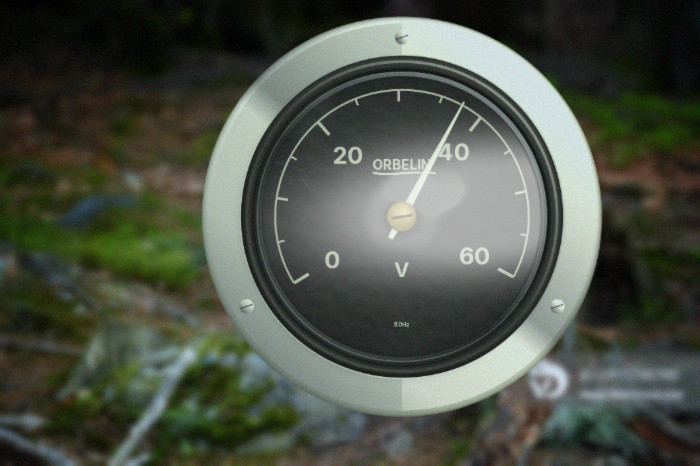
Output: 37.5 V
